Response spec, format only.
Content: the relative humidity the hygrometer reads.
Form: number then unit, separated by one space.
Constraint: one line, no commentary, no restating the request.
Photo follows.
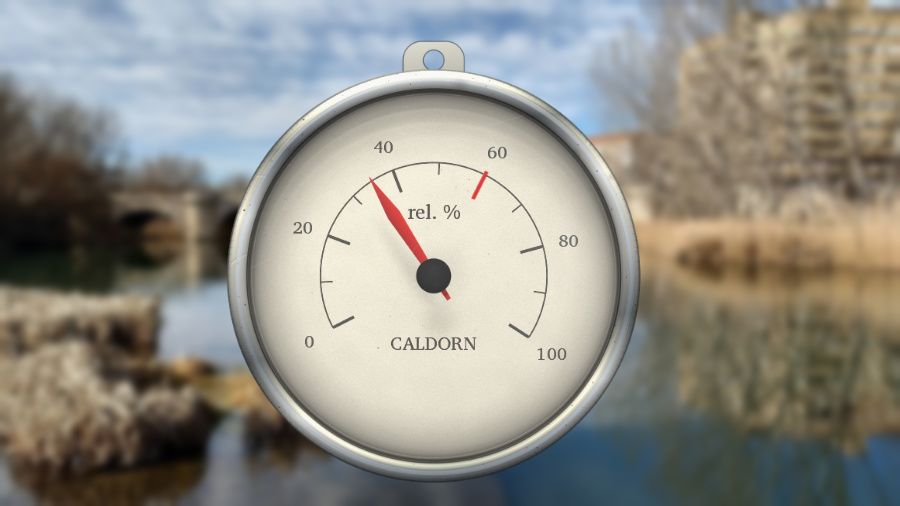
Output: 35 %
